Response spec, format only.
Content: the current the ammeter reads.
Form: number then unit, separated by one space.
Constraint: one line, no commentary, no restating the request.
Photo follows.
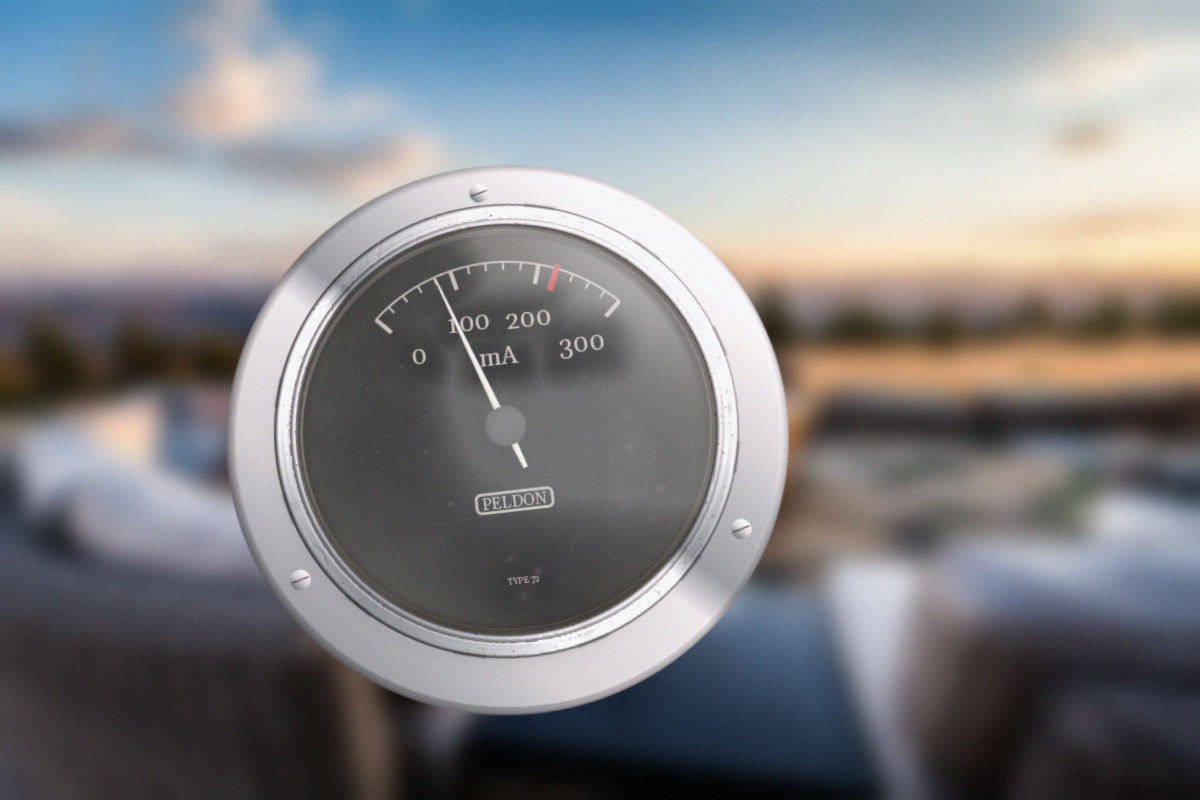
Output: 80 mA
